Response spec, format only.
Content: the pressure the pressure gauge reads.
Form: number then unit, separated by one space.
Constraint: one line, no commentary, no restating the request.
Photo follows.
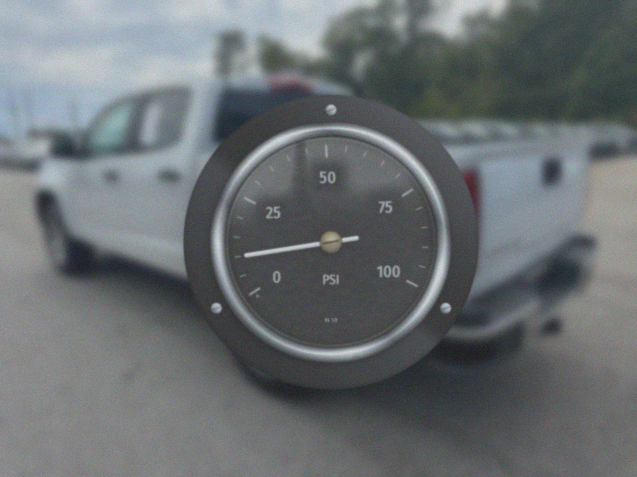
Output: 10 psi
